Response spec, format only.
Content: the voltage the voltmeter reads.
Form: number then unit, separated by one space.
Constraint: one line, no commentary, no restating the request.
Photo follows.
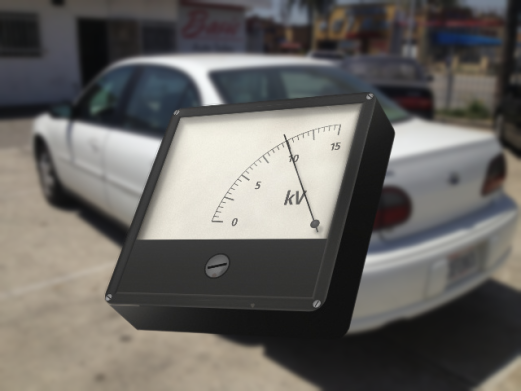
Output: 10 kV
